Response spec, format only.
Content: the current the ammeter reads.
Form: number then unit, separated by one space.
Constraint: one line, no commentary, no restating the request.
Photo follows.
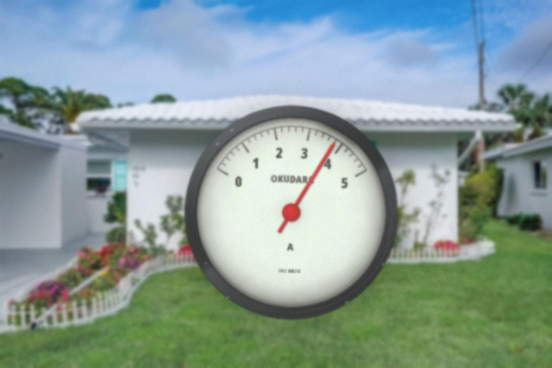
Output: 3.8 A
